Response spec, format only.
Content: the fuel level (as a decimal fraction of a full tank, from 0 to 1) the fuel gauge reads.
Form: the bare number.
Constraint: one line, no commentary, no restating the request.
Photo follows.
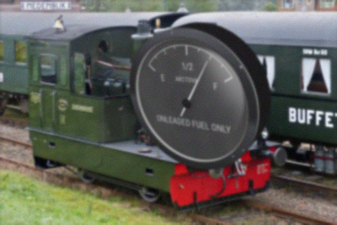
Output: 0.75
